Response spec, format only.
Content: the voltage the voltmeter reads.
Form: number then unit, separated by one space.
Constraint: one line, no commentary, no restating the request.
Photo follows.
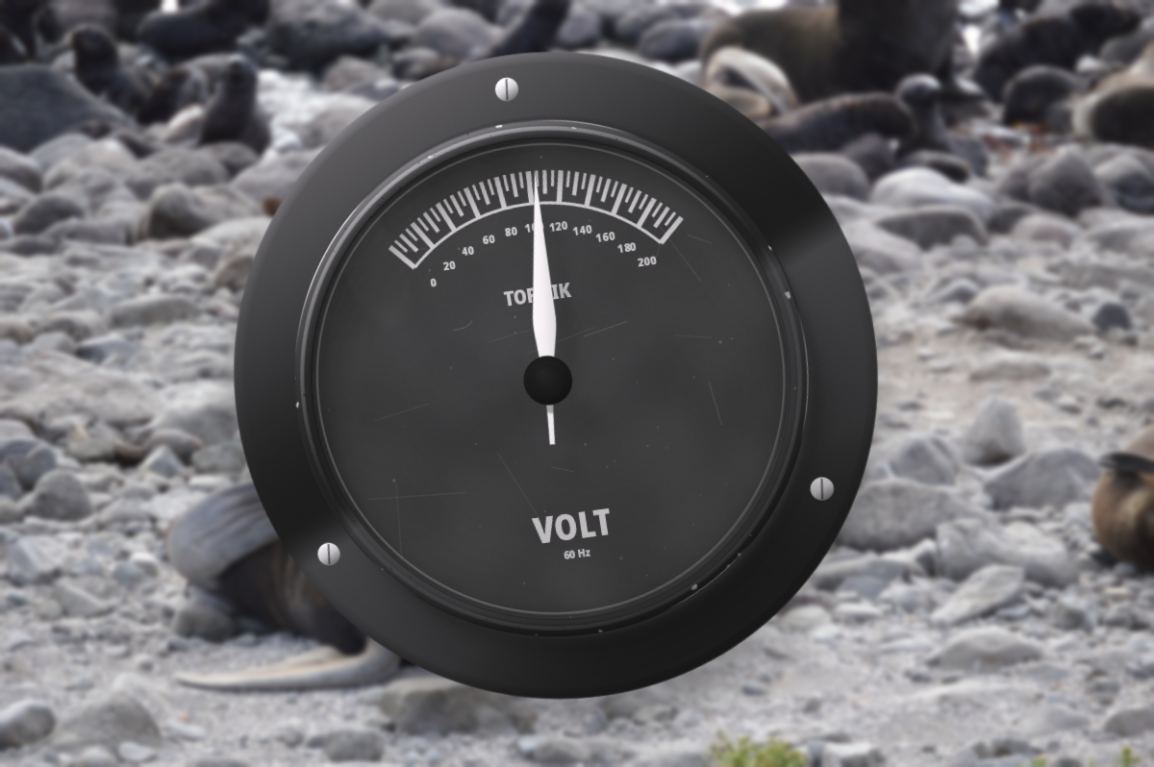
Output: 105 V
